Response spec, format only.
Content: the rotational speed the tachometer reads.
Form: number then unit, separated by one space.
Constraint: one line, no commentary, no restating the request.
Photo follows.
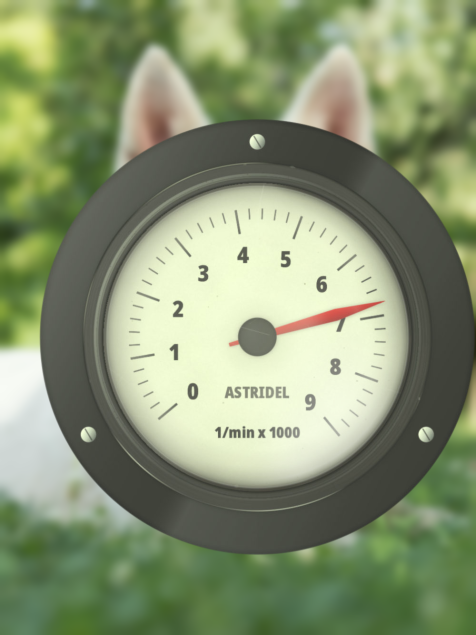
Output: 6800 rpm
